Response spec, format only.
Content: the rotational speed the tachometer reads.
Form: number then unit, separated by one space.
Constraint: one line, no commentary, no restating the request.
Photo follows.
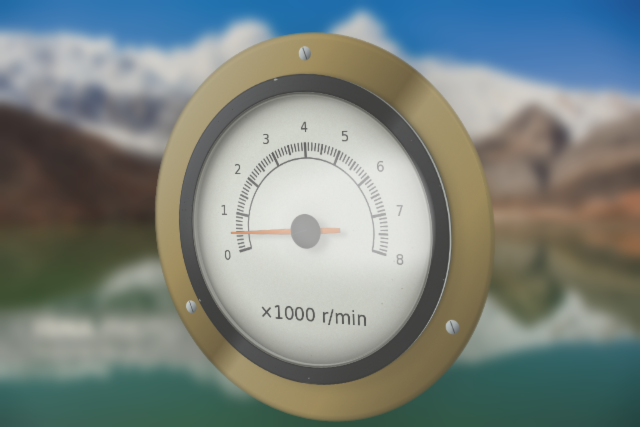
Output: 500 rpm
